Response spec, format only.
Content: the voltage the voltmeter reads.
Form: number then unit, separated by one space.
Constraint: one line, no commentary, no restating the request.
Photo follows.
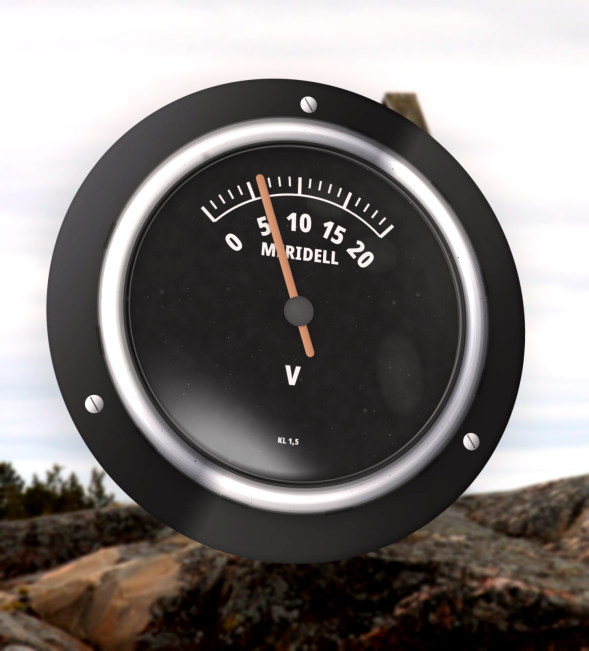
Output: 6 V
